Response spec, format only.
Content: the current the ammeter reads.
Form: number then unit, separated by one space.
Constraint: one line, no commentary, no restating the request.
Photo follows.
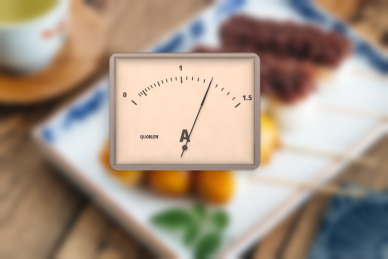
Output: 1.25 A
